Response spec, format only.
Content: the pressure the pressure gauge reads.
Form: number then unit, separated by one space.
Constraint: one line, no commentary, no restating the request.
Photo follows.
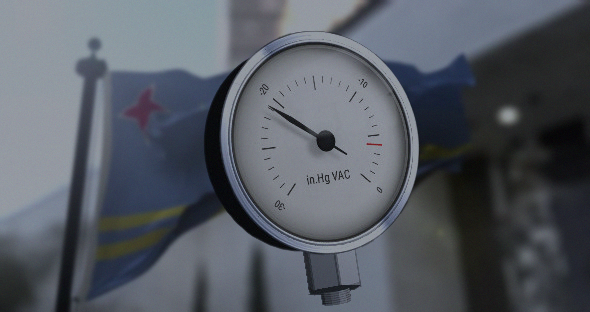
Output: -21 inHg
